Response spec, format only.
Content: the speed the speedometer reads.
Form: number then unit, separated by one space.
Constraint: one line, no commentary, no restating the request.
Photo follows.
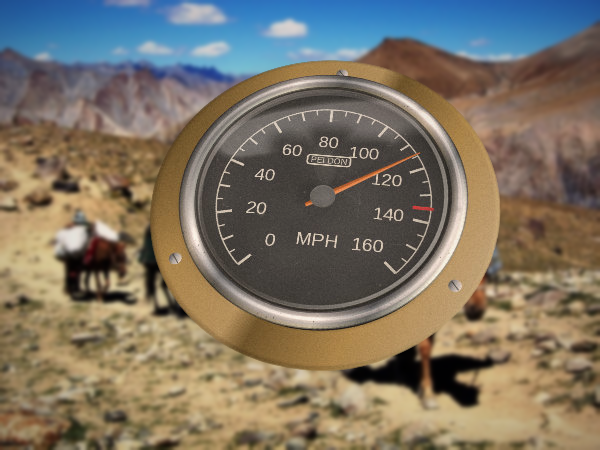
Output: 115 mph
